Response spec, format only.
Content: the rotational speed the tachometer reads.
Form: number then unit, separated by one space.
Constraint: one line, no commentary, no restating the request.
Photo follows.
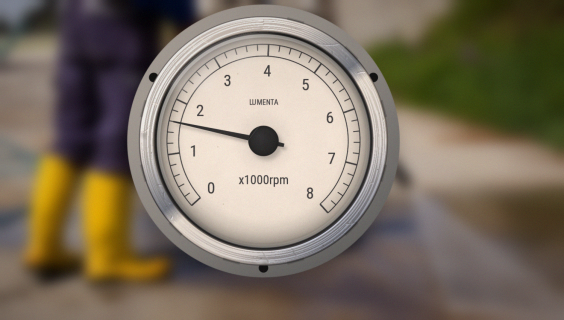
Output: 1600 rpm
